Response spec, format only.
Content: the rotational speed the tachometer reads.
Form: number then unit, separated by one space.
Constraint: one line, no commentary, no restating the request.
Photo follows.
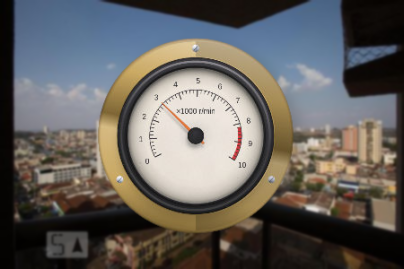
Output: 3000 rpm
